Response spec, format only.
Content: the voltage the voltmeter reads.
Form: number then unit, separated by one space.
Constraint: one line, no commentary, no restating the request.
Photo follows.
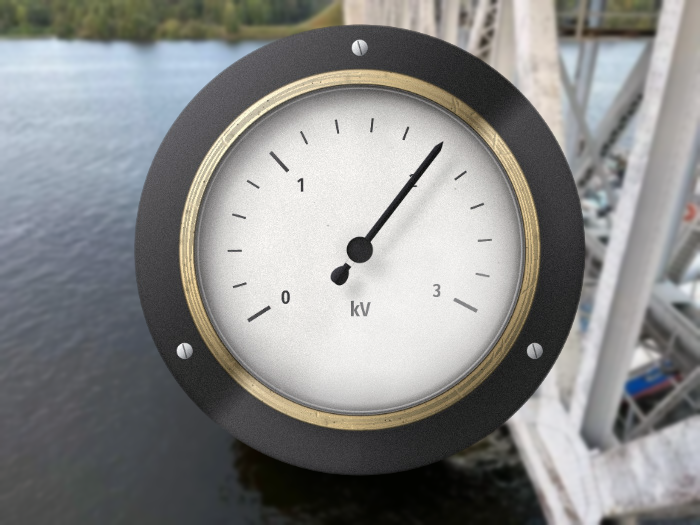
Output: 2 kV
